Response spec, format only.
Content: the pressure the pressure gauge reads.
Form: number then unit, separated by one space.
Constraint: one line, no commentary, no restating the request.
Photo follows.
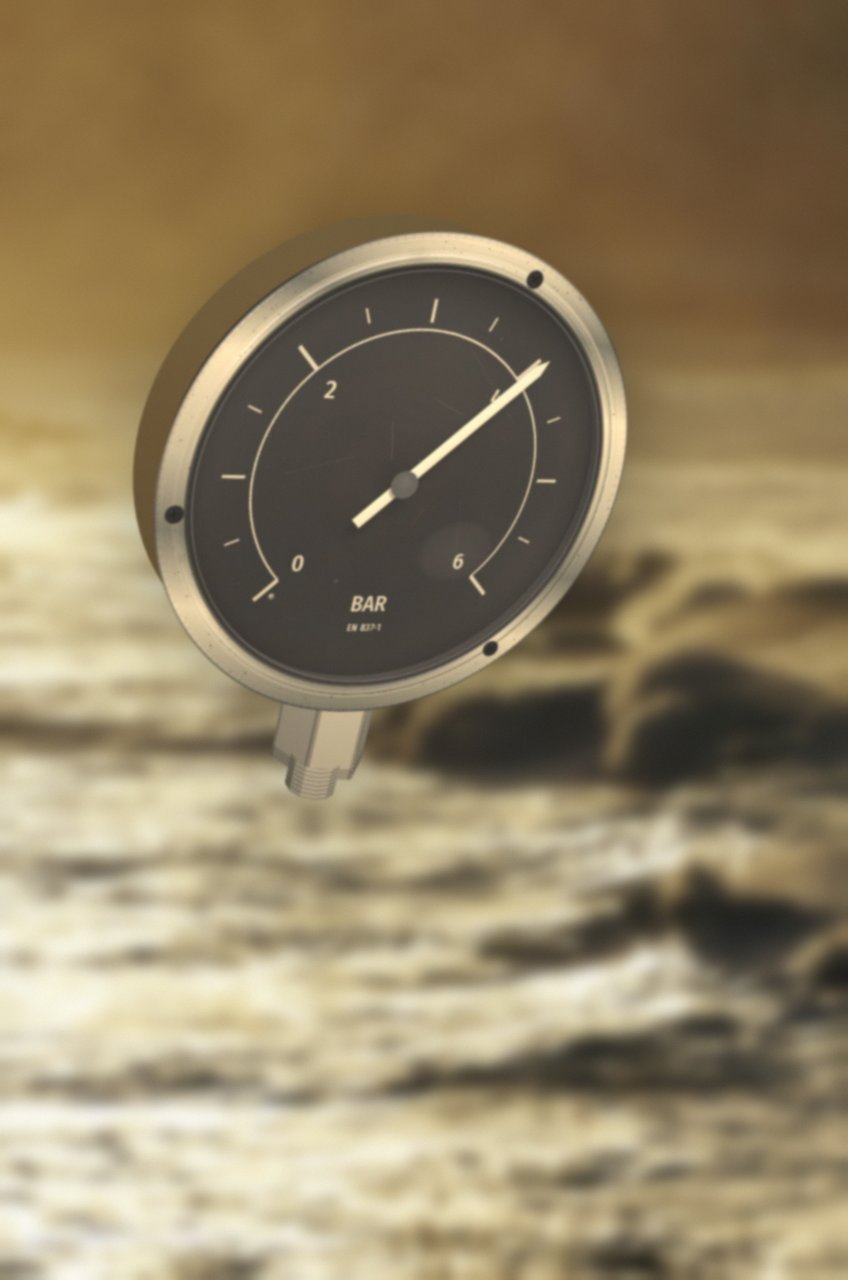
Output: 4 bar
